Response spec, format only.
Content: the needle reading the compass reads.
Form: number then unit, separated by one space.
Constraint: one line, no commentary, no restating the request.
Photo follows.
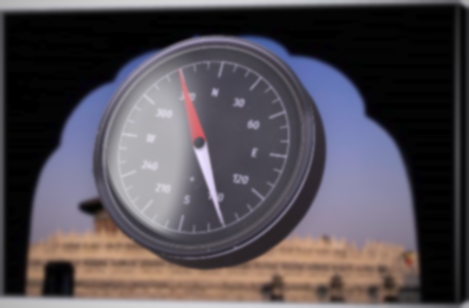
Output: 330 °
